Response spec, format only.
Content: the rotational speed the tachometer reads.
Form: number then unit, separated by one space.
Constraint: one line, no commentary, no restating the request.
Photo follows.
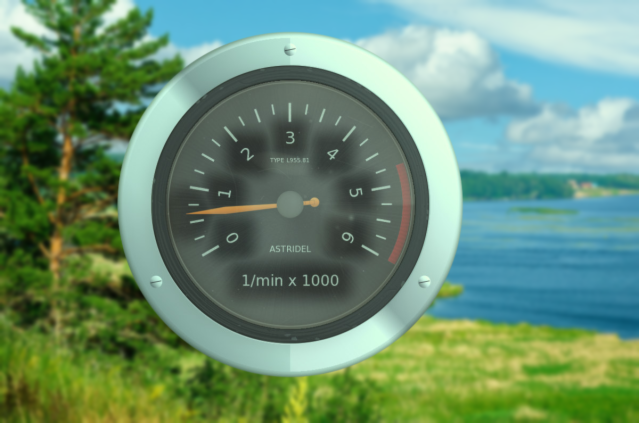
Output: 625 rpm
